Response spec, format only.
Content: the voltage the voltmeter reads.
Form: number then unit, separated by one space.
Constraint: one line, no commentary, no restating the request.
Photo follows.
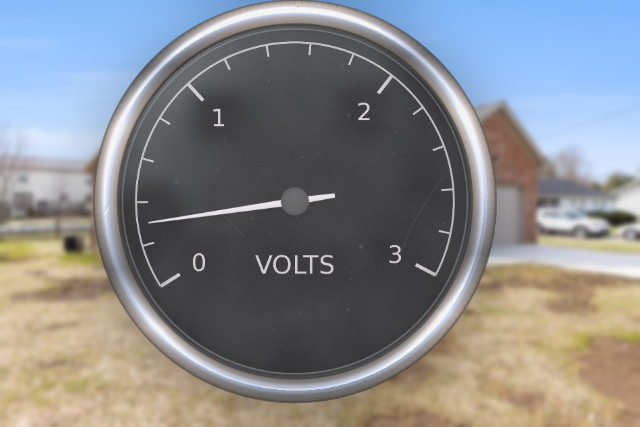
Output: 0.3 V
